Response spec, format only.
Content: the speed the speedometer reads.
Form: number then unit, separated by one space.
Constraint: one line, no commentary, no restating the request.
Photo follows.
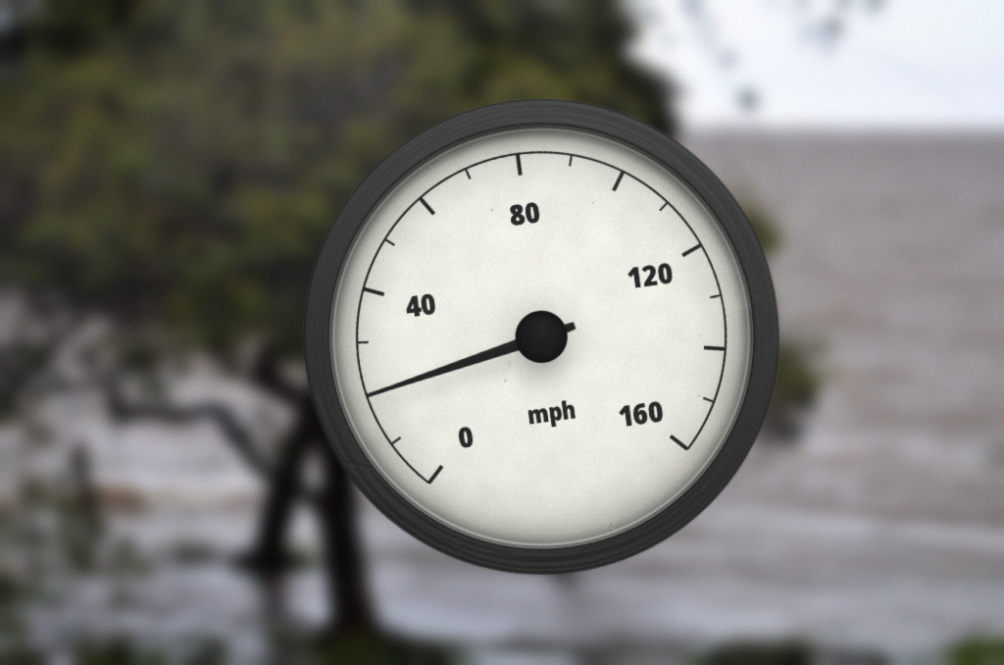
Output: 20 mph
